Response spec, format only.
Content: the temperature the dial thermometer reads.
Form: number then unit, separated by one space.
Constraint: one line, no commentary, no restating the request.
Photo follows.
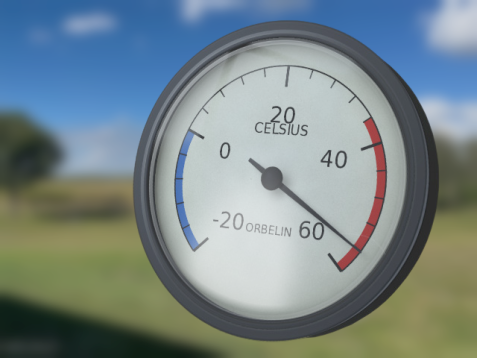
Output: 56 °C
